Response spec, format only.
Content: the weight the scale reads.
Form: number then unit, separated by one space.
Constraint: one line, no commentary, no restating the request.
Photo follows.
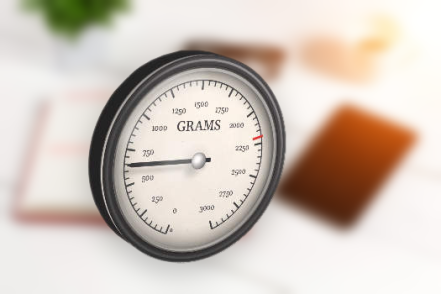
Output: 650 g
